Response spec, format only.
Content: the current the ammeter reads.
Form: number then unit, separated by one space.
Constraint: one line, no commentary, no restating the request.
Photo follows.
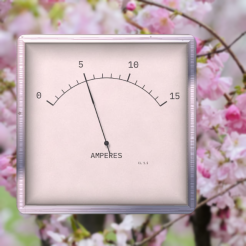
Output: 5 A
